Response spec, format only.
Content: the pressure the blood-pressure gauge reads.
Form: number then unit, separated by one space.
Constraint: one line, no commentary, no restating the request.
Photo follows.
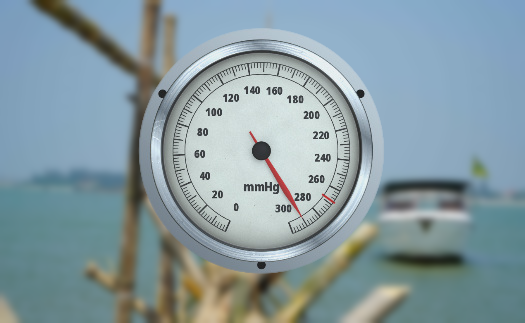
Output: 290 mmHg
